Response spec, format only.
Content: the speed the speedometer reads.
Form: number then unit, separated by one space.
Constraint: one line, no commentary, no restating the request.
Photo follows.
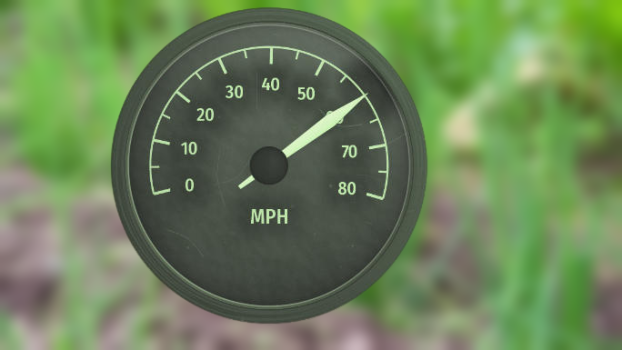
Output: 60 mph
